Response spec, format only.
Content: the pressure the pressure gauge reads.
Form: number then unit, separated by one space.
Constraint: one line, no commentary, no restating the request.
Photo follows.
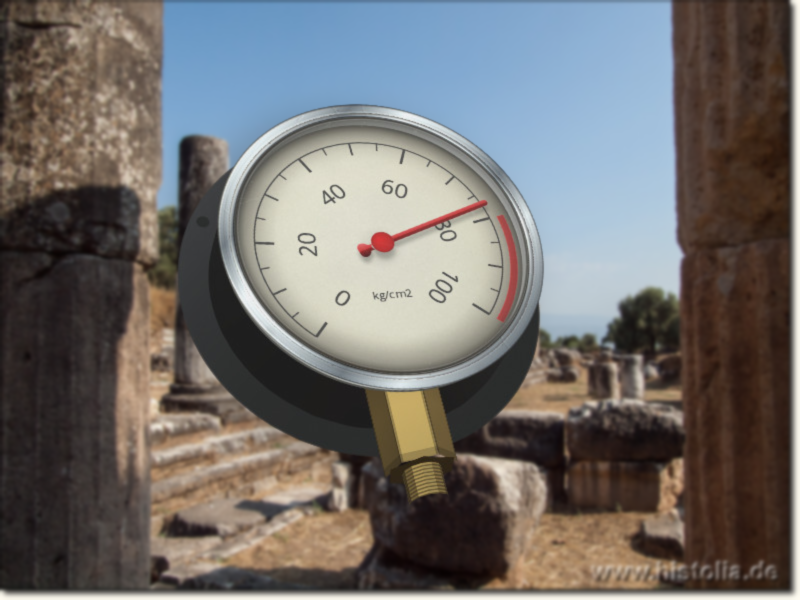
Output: 77.5 kg/cm²
